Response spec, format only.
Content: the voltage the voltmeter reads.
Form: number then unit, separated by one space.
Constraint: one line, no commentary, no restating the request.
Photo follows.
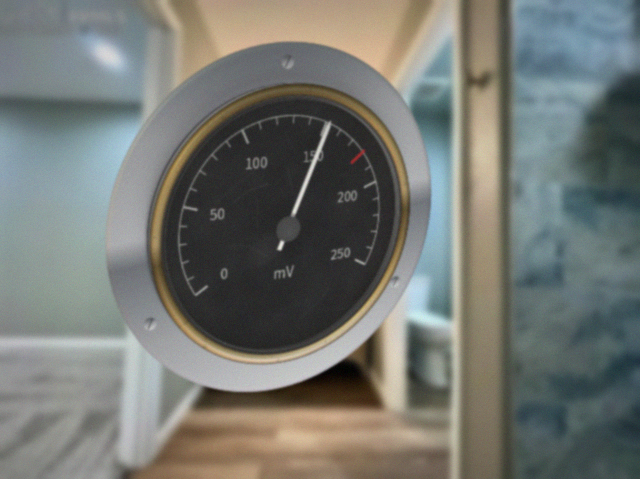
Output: 150 mV
